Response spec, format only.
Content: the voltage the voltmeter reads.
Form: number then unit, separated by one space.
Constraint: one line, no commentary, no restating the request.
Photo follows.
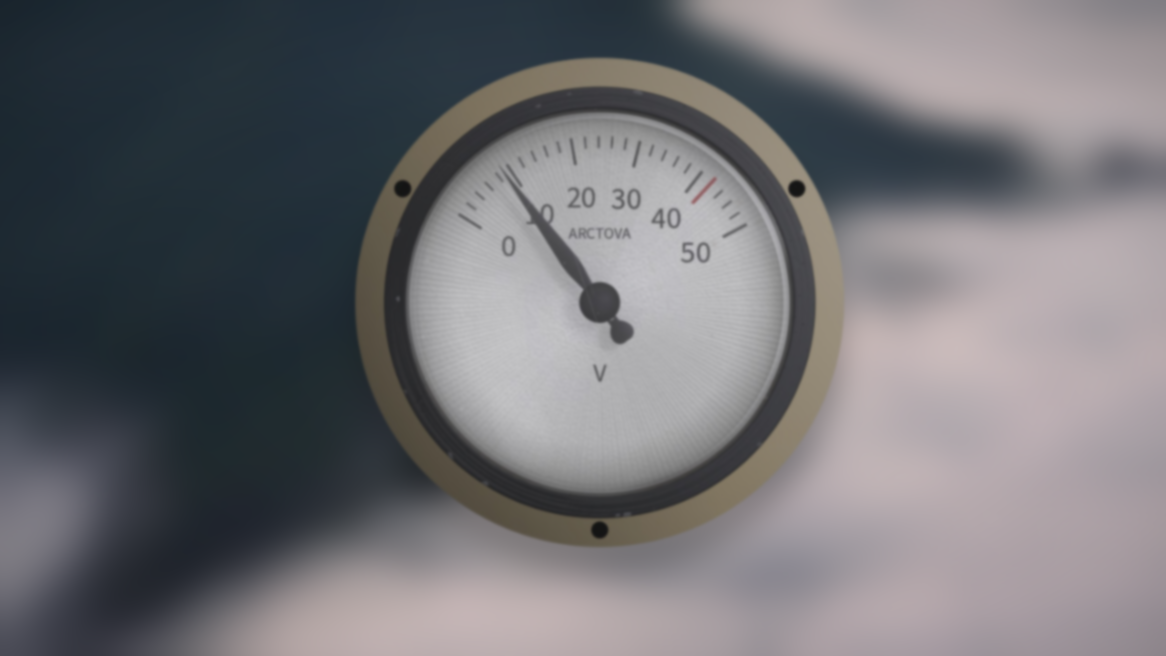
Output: 9 V
